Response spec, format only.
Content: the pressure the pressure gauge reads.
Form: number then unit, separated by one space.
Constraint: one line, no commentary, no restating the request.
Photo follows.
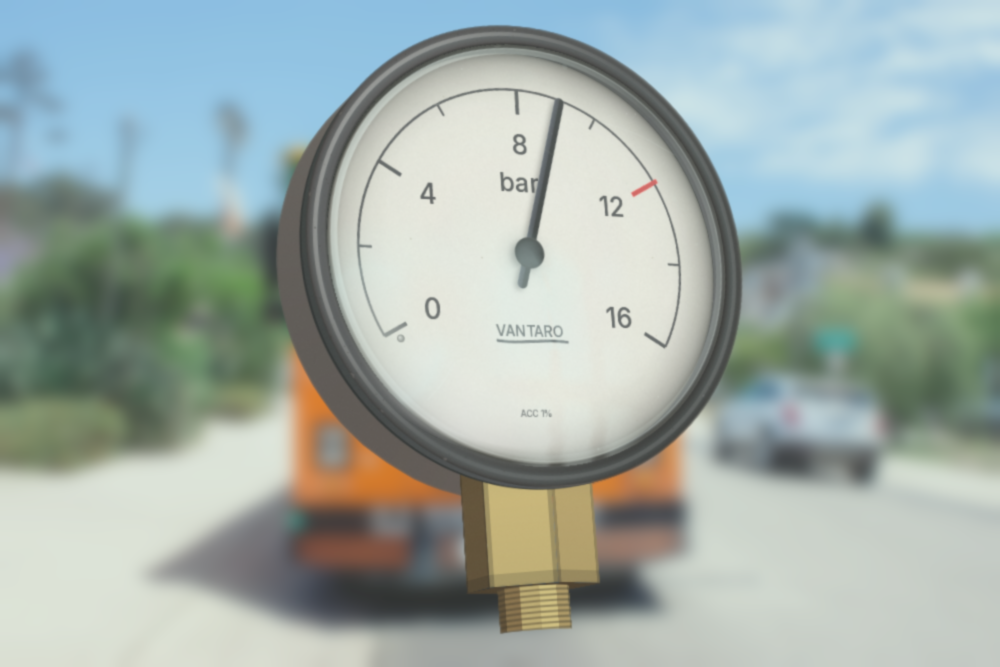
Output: 9 bar
